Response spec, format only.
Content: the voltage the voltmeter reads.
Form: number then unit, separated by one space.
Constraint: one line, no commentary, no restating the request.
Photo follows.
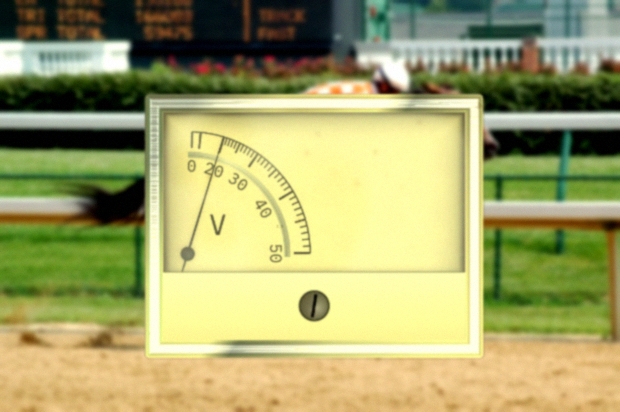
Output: 20 V
